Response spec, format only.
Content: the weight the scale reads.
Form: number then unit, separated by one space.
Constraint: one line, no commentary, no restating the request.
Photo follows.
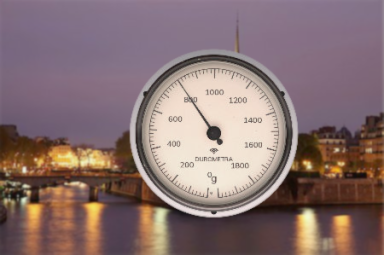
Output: 800 g
